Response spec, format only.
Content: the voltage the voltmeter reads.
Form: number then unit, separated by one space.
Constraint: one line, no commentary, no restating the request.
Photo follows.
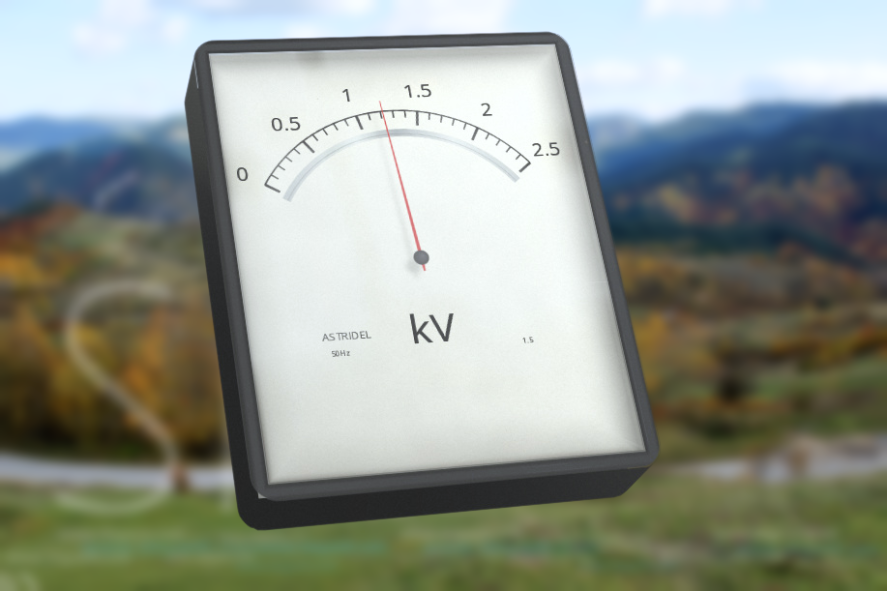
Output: 1.2 kV
